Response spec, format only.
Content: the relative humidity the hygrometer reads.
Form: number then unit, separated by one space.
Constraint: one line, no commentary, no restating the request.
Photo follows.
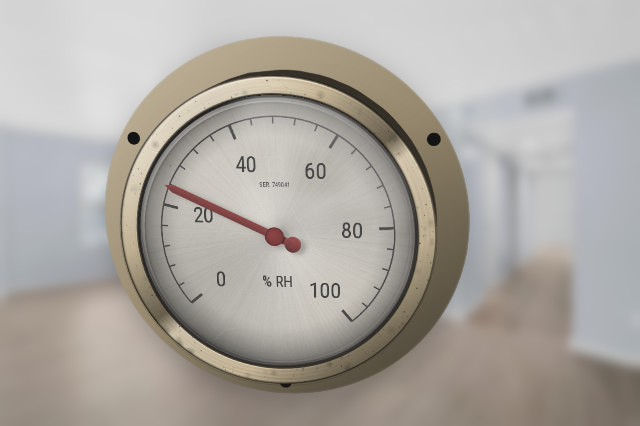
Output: 24 %
